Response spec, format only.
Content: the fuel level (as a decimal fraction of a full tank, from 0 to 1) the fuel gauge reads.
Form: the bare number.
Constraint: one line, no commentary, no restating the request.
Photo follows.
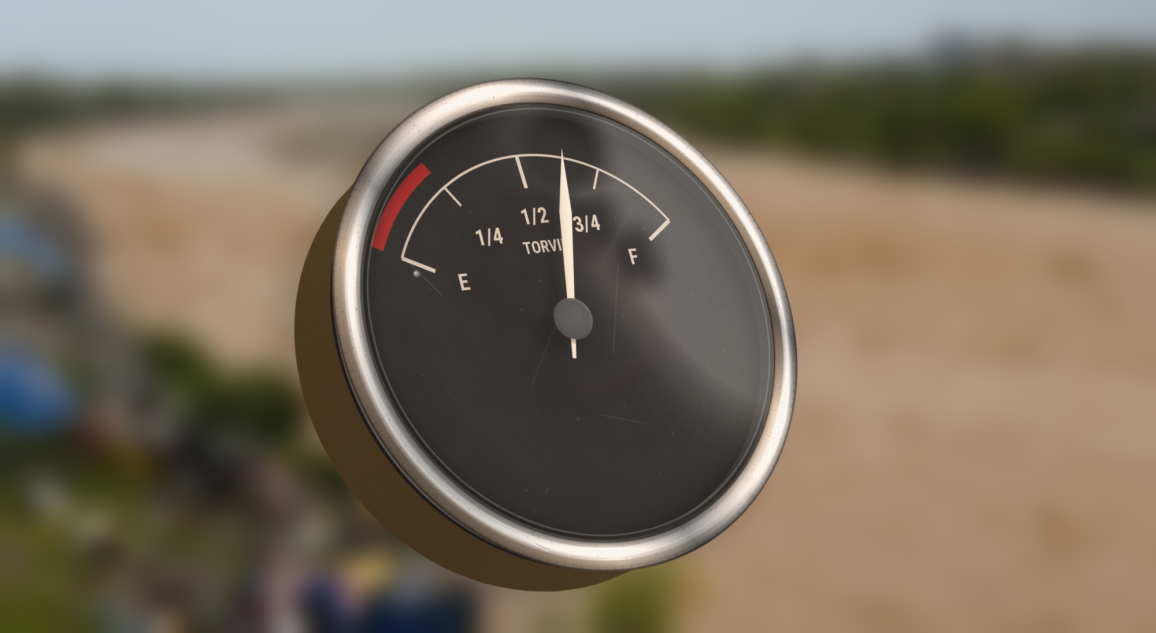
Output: 0.625
